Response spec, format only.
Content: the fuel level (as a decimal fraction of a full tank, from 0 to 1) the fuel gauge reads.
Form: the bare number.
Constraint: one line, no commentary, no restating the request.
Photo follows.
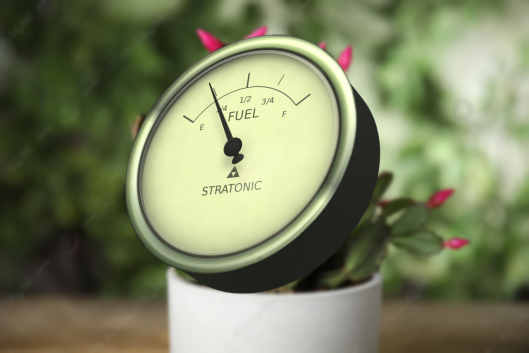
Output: 0.25
